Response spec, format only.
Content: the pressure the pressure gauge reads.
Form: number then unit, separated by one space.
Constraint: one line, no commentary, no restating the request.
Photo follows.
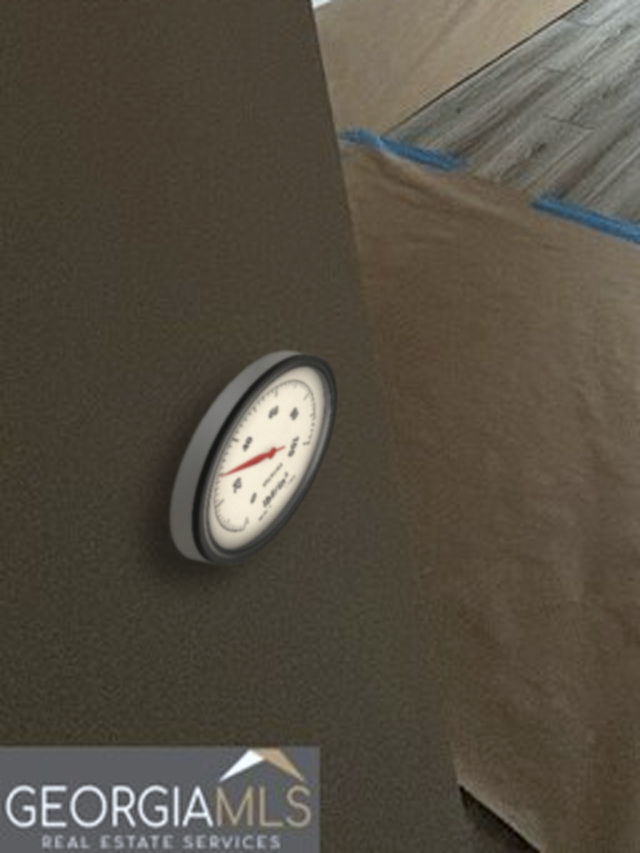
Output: 30 psi
